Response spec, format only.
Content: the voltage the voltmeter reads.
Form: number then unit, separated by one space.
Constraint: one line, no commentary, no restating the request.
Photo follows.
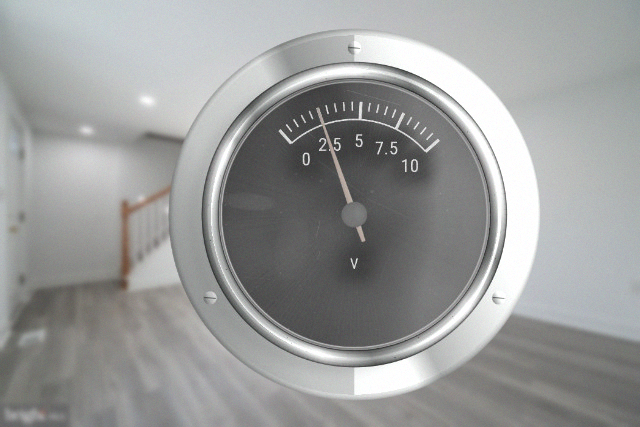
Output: 2.5 V
